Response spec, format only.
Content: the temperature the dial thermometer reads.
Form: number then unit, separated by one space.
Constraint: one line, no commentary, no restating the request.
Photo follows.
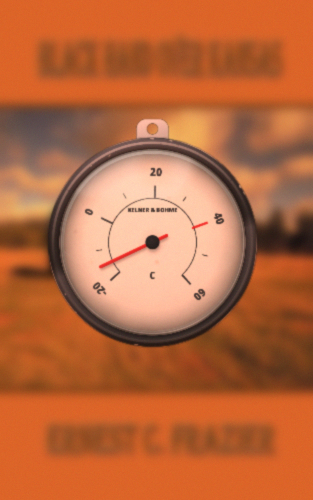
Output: -15 °C
